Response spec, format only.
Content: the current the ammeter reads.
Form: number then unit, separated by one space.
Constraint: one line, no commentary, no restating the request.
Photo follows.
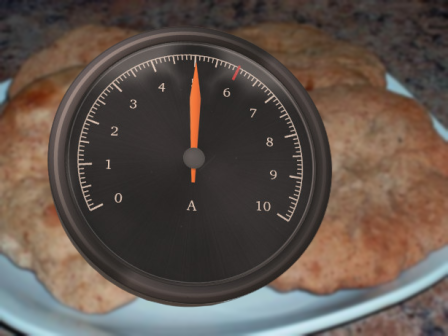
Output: 5 A
